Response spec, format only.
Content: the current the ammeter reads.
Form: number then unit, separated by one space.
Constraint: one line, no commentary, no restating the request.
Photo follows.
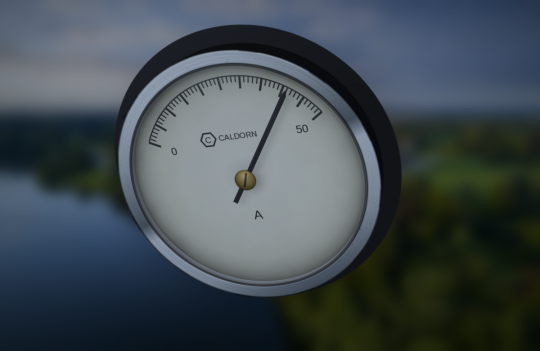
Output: 41 A
